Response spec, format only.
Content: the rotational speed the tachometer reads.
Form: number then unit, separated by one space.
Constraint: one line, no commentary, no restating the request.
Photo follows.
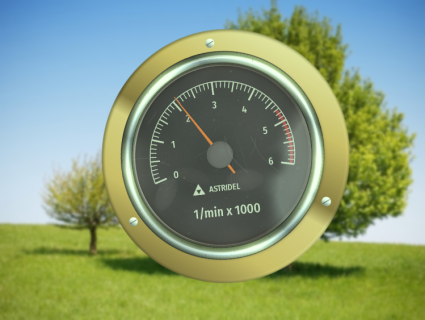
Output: 2100 rpm
